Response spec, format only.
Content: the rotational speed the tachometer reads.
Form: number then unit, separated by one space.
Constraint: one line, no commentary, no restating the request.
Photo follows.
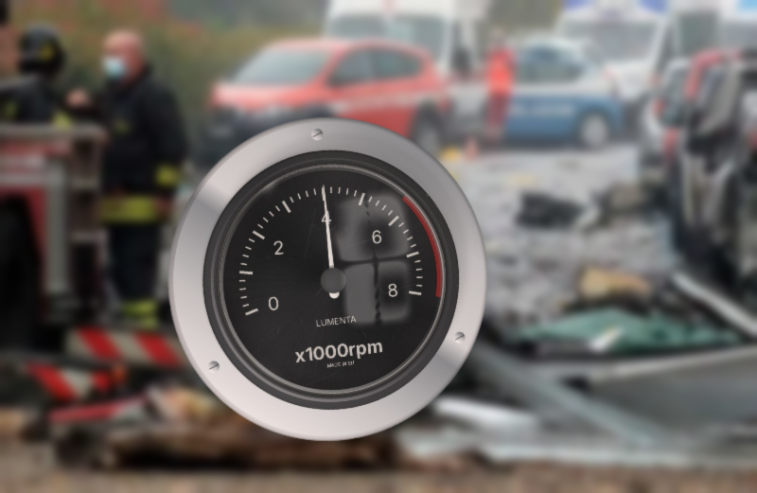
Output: 4000 rpm
